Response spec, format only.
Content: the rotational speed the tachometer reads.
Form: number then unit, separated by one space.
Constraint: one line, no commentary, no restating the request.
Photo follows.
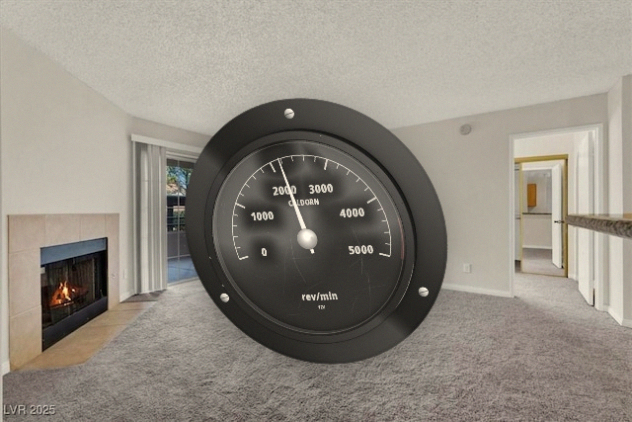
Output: 2200 rpm
